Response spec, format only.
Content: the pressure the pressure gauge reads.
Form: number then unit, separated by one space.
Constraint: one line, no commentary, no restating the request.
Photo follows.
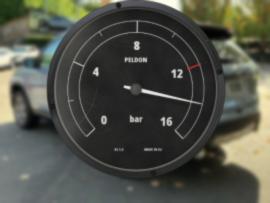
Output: 14 bar
